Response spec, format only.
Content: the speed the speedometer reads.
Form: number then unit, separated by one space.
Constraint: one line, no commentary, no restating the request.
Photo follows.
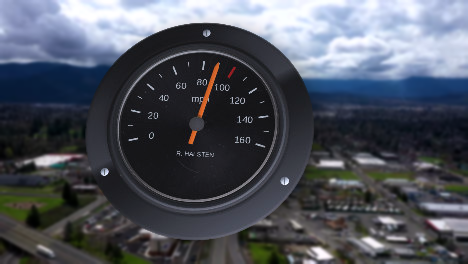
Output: 90 mph
